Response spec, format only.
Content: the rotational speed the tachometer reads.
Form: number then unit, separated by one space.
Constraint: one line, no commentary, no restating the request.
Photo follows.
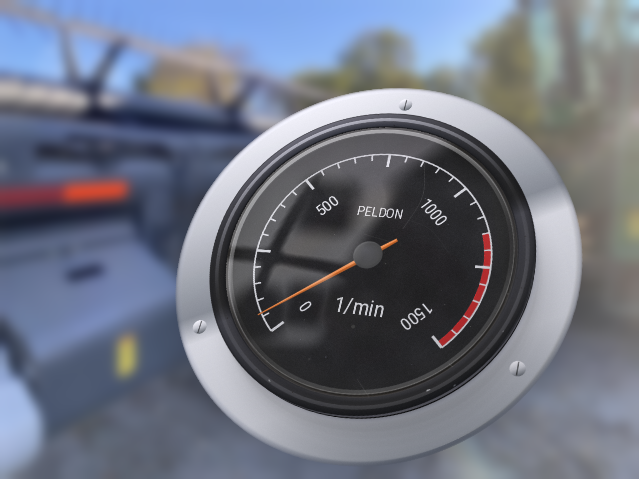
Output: 50 rpm
